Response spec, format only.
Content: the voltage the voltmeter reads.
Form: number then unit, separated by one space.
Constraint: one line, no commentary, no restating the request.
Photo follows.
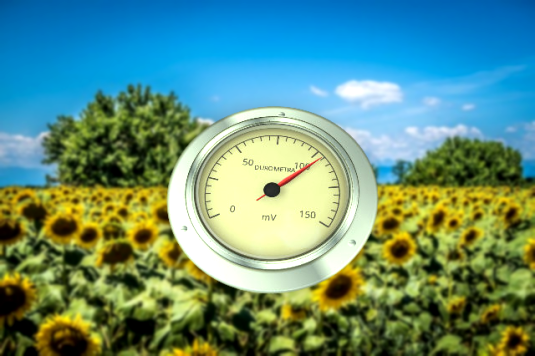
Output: 105 mV
